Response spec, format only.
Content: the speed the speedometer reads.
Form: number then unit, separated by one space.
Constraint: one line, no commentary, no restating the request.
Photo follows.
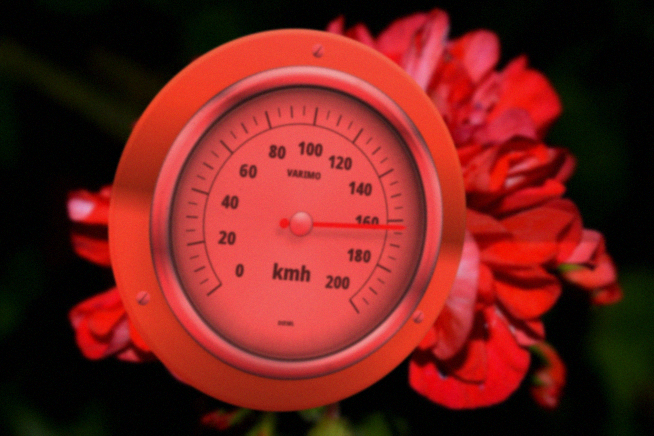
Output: 162.5 km/h
